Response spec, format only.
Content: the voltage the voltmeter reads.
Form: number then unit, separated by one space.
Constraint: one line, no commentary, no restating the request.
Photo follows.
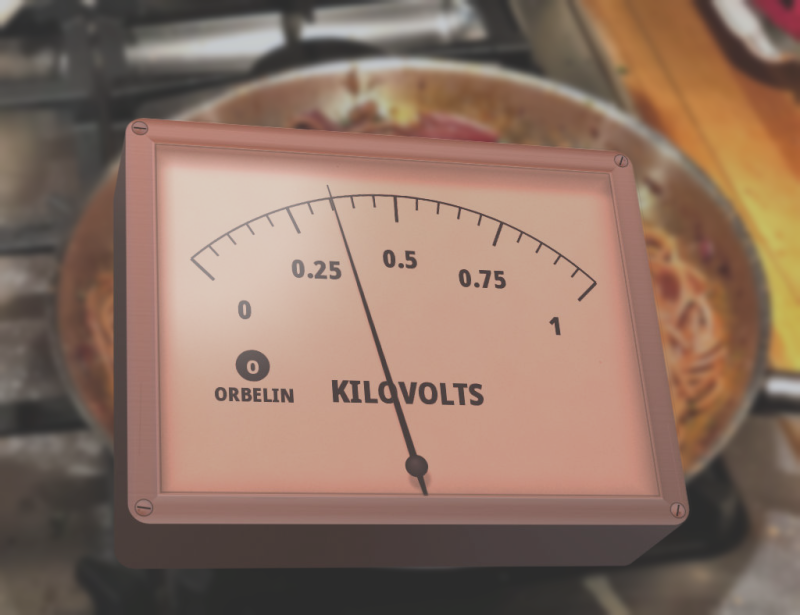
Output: 0.35 kV
